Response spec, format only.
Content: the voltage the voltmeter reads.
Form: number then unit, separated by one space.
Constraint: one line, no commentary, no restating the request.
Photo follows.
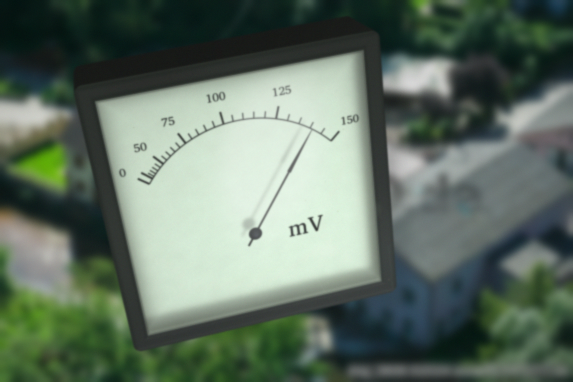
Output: 140 mV
